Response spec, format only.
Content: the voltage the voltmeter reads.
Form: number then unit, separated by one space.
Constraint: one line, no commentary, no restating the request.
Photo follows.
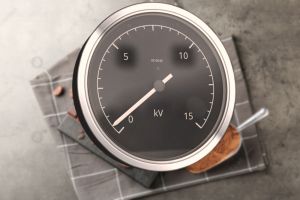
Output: 0.5 kV
